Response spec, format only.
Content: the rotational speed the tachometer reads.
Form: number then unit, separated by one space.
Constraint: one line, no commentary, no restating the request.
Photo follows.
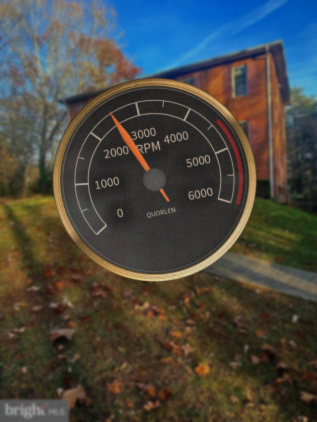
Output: 2500 rpm
